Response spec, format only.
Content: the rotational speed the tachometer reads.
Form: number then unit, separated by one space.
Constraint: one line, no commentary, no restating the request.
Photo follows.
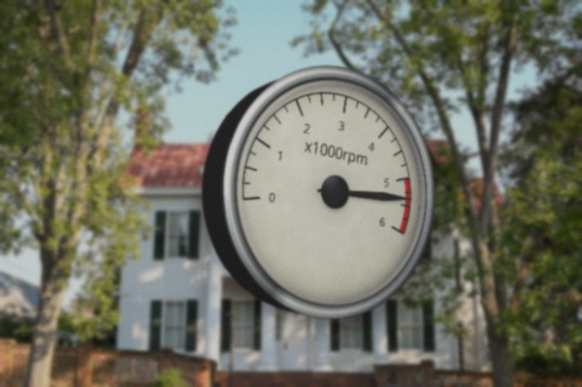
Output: 5375 rpm
